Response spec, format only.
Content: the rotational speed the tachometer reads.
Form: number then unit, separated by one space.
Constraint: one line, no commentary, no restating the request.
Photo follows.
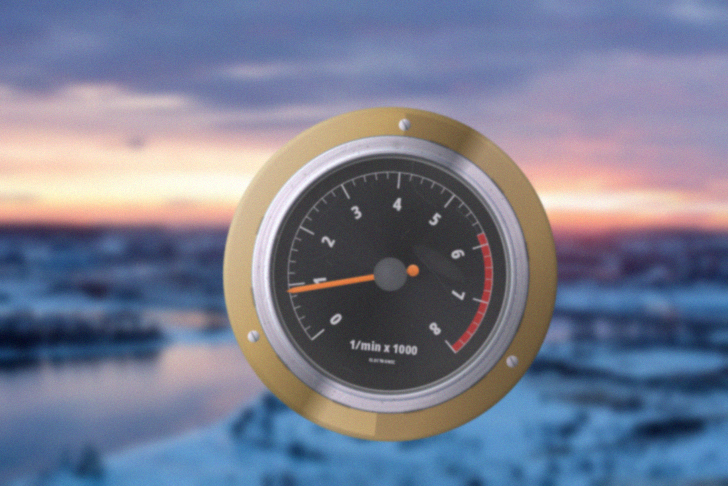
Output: 900 rpm
